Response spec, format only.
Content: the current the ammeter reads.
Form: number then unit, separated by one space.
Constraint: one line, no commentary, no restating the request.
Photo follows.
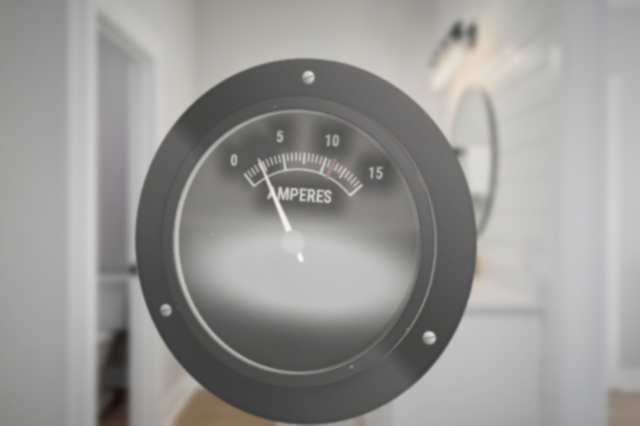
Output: 2.5 A
